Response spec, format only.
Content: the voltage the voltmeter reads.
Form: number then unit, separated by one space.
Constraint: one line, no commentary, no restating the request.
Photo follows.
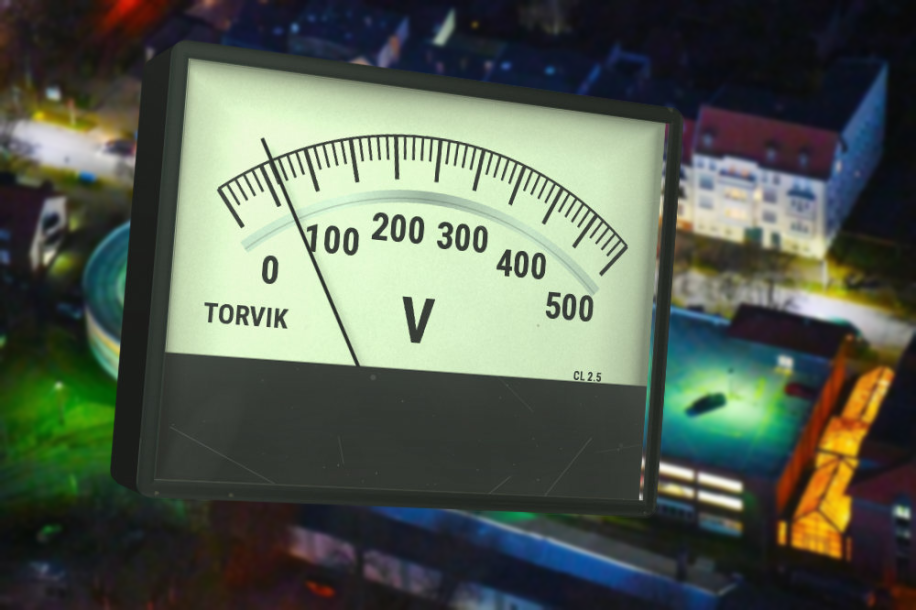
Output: 60 V
